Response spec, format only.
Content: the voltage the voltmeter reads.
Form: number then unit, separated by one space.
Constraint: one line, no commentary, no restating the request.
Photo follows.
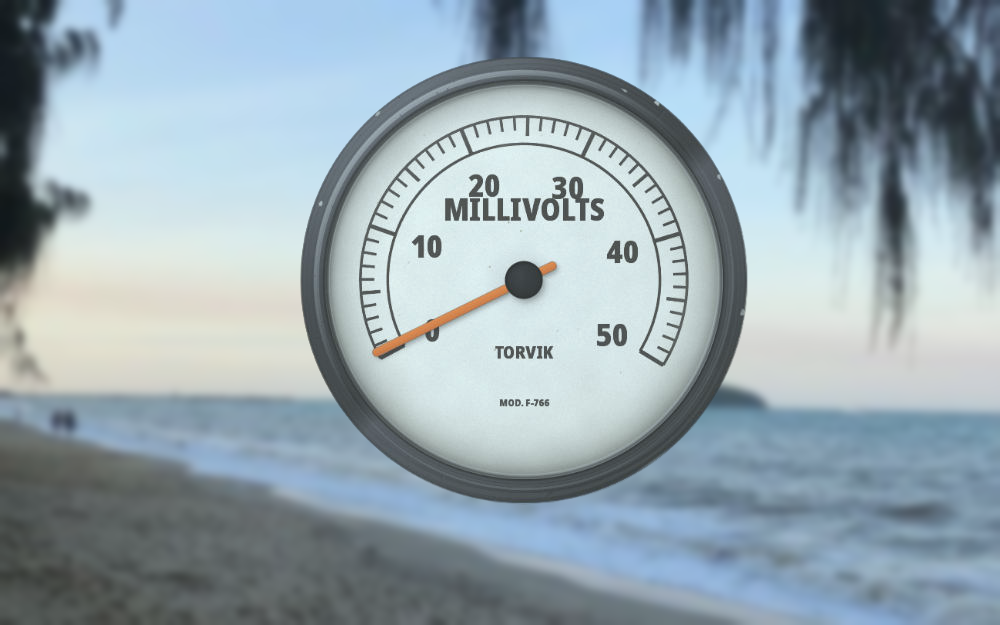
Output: 0.5 mV
